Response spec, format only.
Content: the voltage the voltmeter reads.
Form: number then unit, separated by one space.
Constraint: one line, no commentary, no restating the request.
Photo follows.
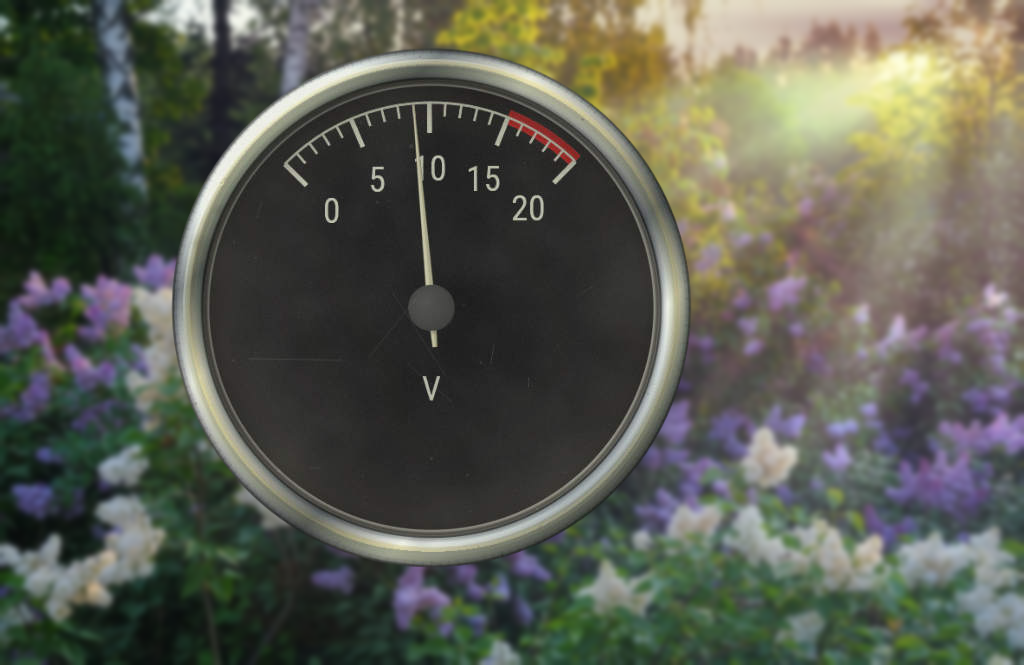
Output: 9 V
